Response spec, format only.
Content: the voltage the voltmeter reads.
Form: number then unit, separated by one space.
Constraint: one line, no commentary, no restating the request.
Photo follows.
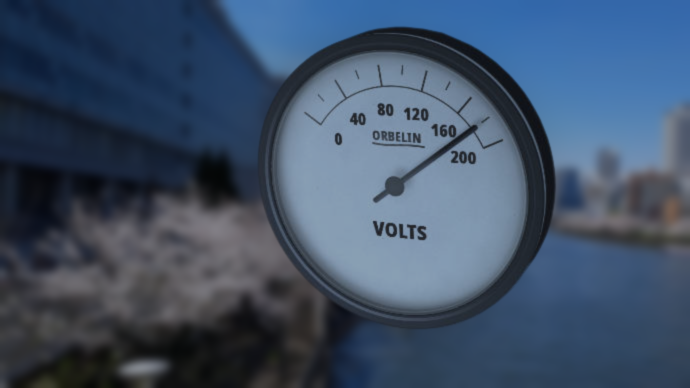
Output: 180 V
